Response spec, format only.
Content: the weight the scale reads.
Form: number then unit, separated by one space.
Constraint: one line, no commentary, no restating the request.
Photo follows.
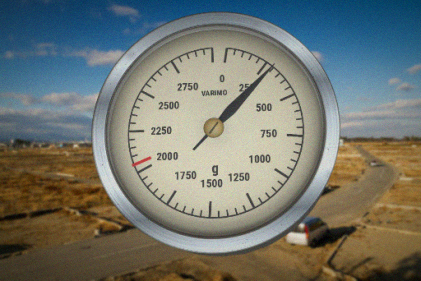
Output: 300 g
